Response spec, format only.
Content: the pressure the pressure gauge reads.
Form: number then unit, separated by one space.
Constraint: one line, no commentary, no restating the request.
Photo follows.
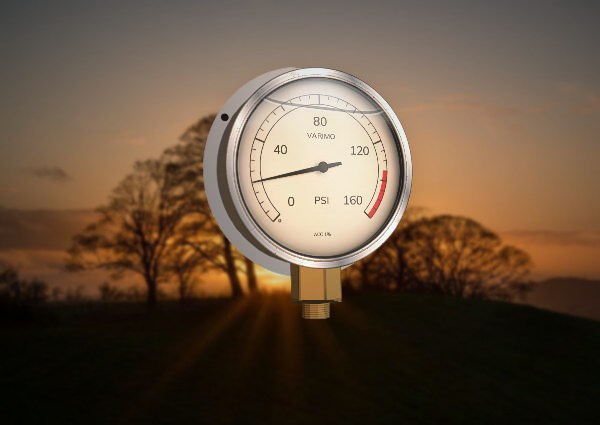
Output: 20 psi
